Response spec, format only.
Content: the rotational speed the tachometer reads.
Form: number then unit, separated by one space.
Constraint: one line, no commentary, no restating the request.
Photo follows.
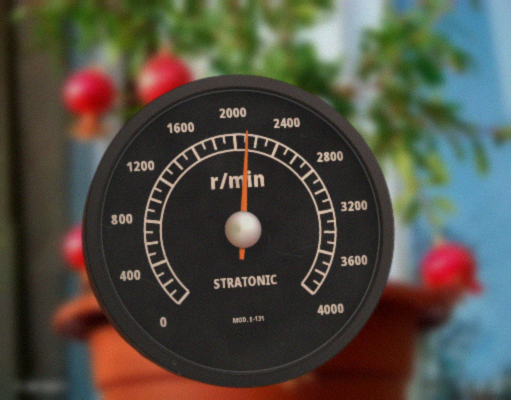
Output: 2100 rpm
